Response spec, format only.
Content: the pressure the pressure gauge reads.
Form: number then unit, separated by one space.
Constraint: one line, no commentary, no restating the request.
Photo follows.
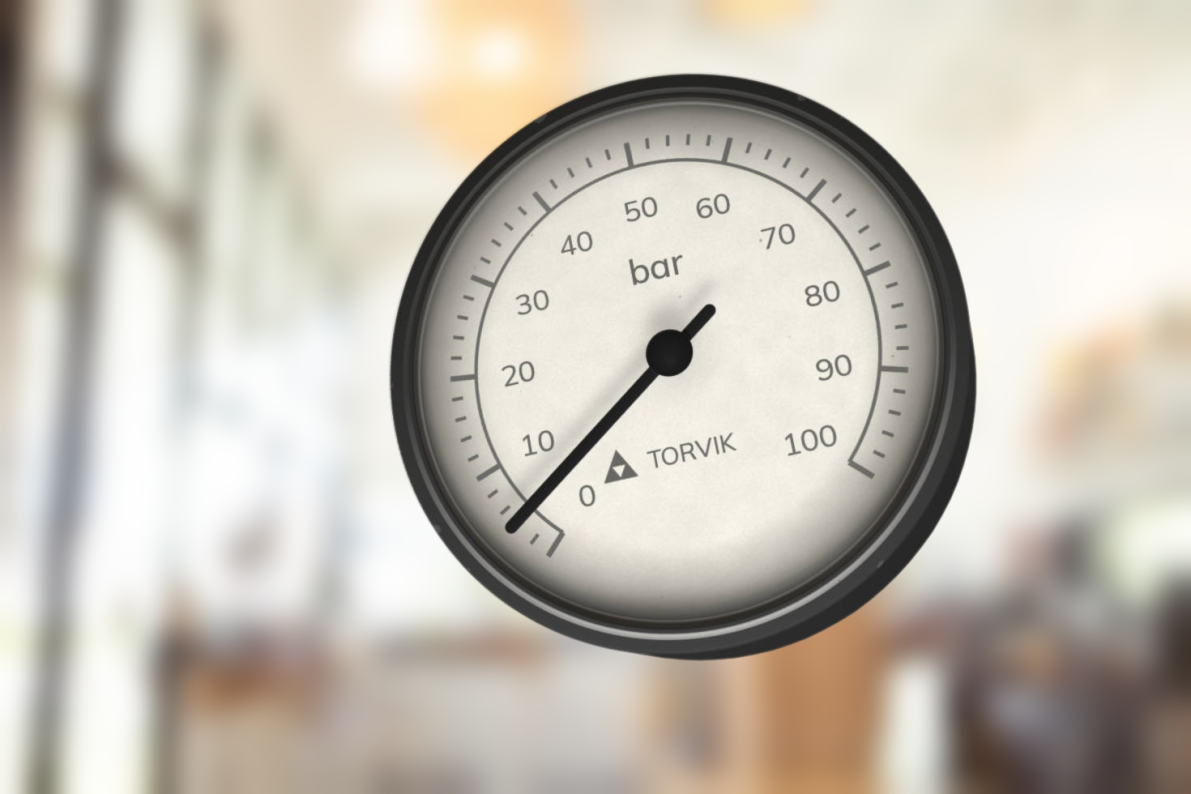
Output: 4 bar
